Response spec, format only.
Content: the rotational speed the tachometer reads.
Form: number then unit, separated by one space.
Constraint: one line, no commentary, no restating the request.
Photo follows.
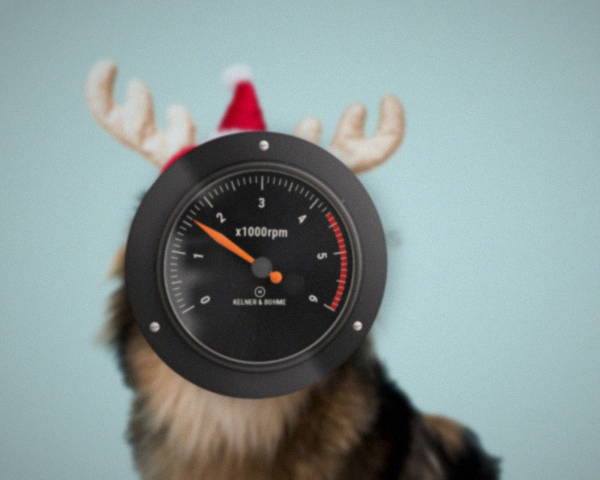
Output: 1600 rpm
